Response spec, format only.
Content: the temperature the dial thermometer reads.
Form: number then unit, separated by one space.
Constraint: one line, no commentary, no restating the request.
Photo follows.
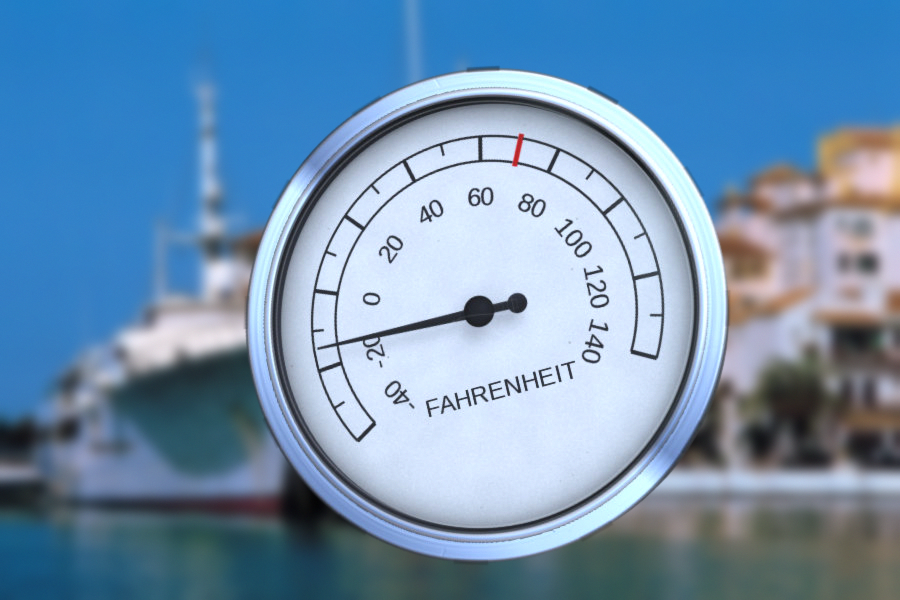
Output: -15 °F
